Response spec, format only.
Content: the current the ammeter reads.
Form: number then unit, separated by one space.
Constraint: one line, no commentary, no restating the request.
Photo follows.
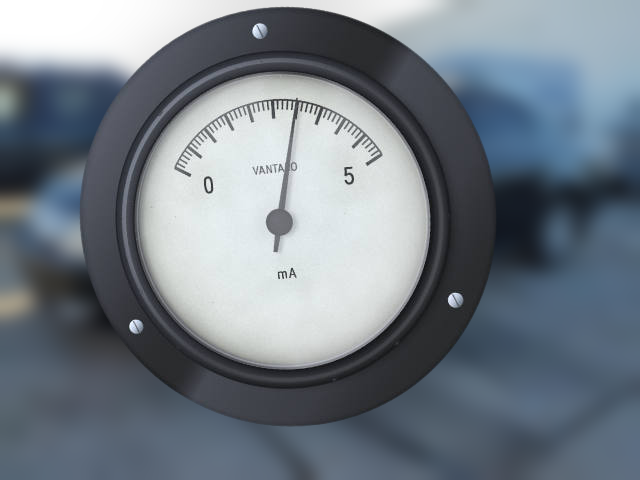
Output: 3 mA
